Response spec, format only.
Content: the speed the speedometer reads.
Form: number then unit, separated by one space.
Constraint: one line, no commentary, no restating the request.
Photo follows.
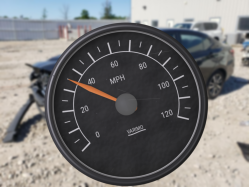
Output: 35 mph
